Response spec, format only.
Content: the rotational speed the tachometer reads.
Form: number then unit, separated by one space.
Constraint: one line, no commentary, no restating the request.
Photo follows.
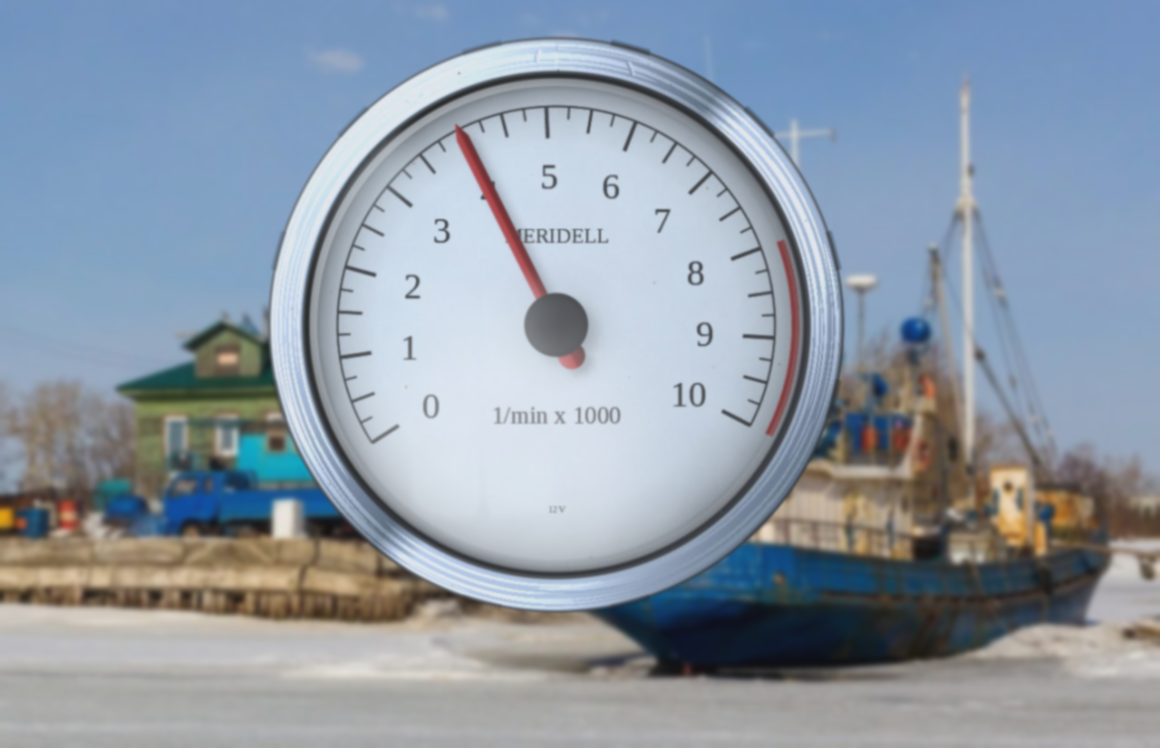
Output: 4000 rpm
